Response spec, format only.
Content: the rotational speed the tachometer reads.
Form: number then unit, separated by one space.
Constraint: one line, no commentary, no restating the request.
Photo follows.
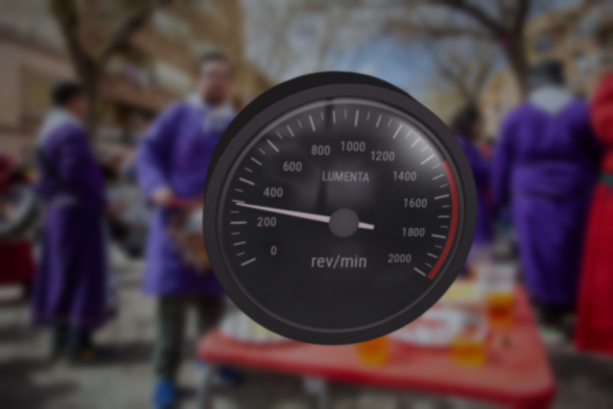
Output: 300 rpm
